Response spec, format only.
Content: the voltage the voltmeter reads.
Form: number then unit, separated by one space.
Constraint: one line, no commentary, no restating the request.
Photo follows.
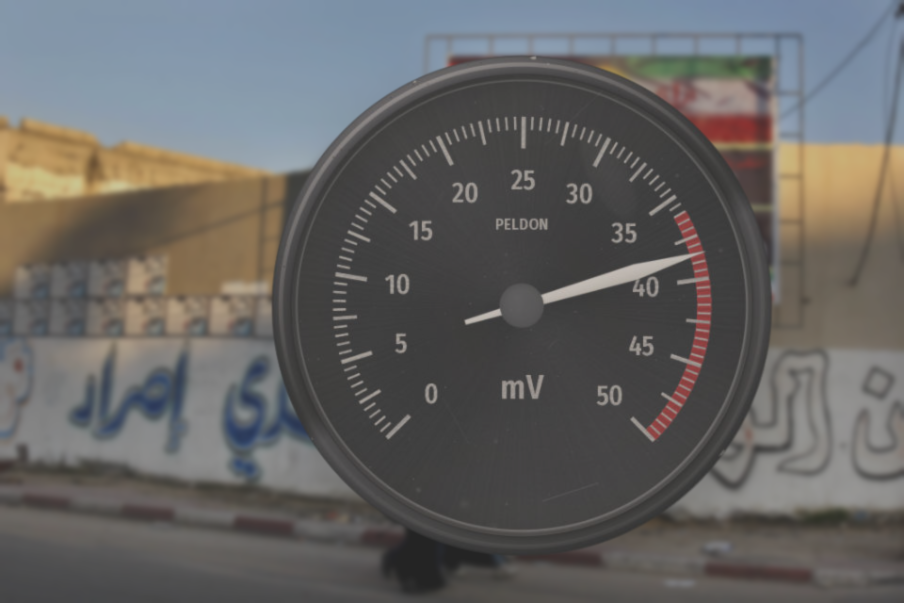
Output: 38.5 mV
